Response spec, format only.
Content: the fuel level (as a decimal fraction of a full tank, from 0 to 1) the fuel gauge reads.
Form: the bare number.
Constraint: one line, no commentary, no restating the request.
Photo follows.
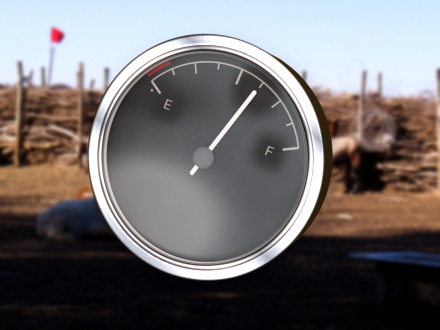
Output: 0.625
